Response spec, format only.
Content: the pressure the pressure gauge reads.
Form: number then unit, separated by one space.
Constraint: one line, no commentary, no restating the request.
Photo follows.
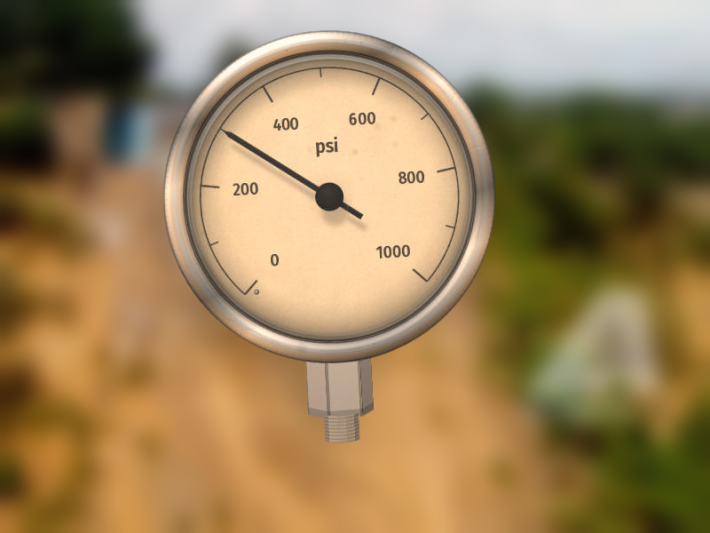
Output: 300 psi
